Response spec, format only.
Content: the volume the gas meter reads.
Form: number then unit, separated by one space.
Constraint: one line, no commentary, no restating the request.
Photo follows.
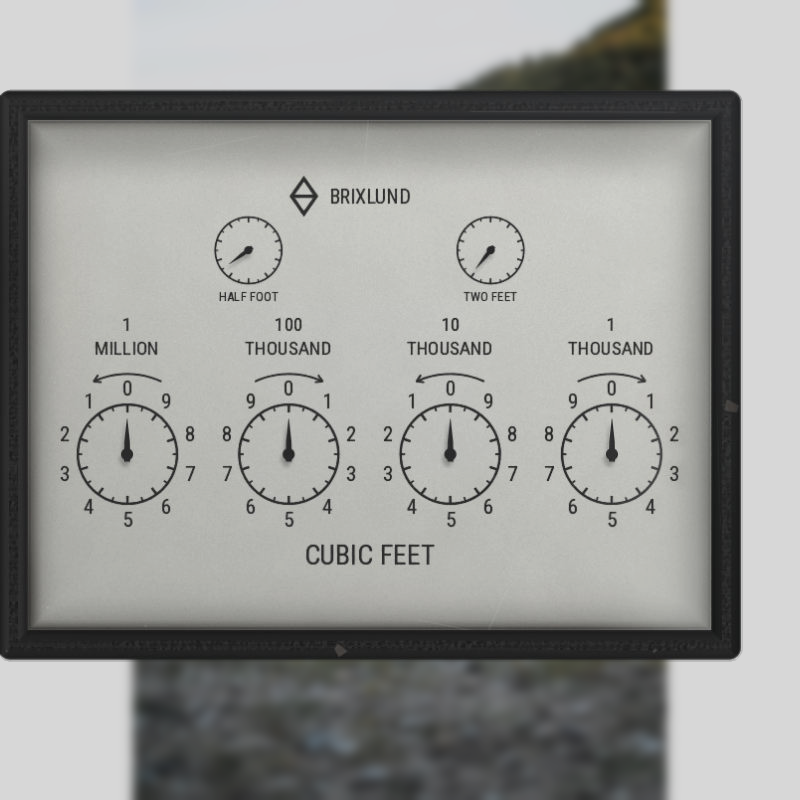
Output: 0 ft³
